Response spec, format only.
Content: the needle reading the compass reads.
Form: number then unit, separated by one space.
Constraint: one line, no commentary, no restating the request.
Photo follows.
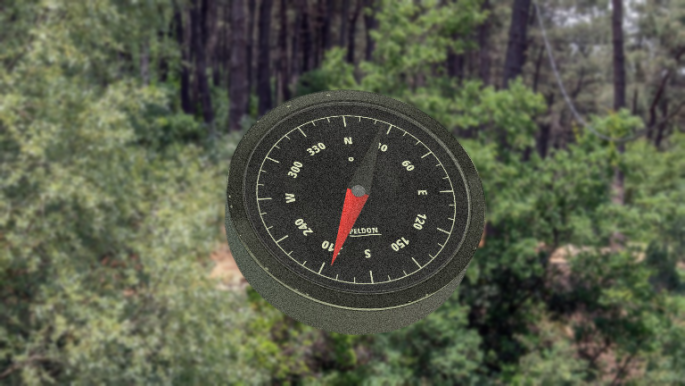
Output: 205 °
